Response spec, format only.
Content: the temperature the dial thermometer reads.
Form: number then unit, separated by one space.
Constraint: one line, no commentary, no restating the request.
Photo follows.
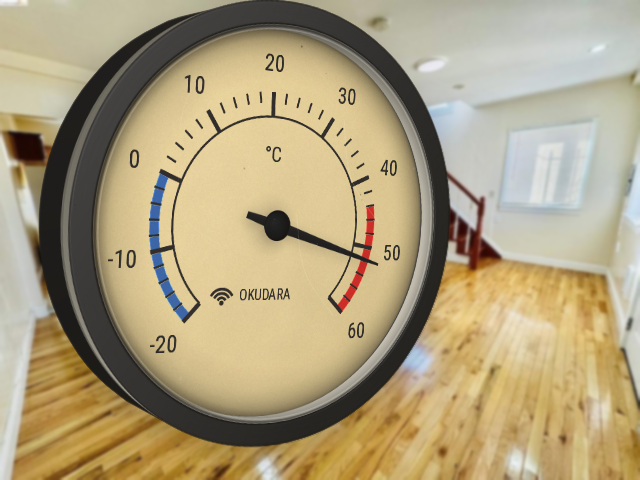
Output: 52 °C
